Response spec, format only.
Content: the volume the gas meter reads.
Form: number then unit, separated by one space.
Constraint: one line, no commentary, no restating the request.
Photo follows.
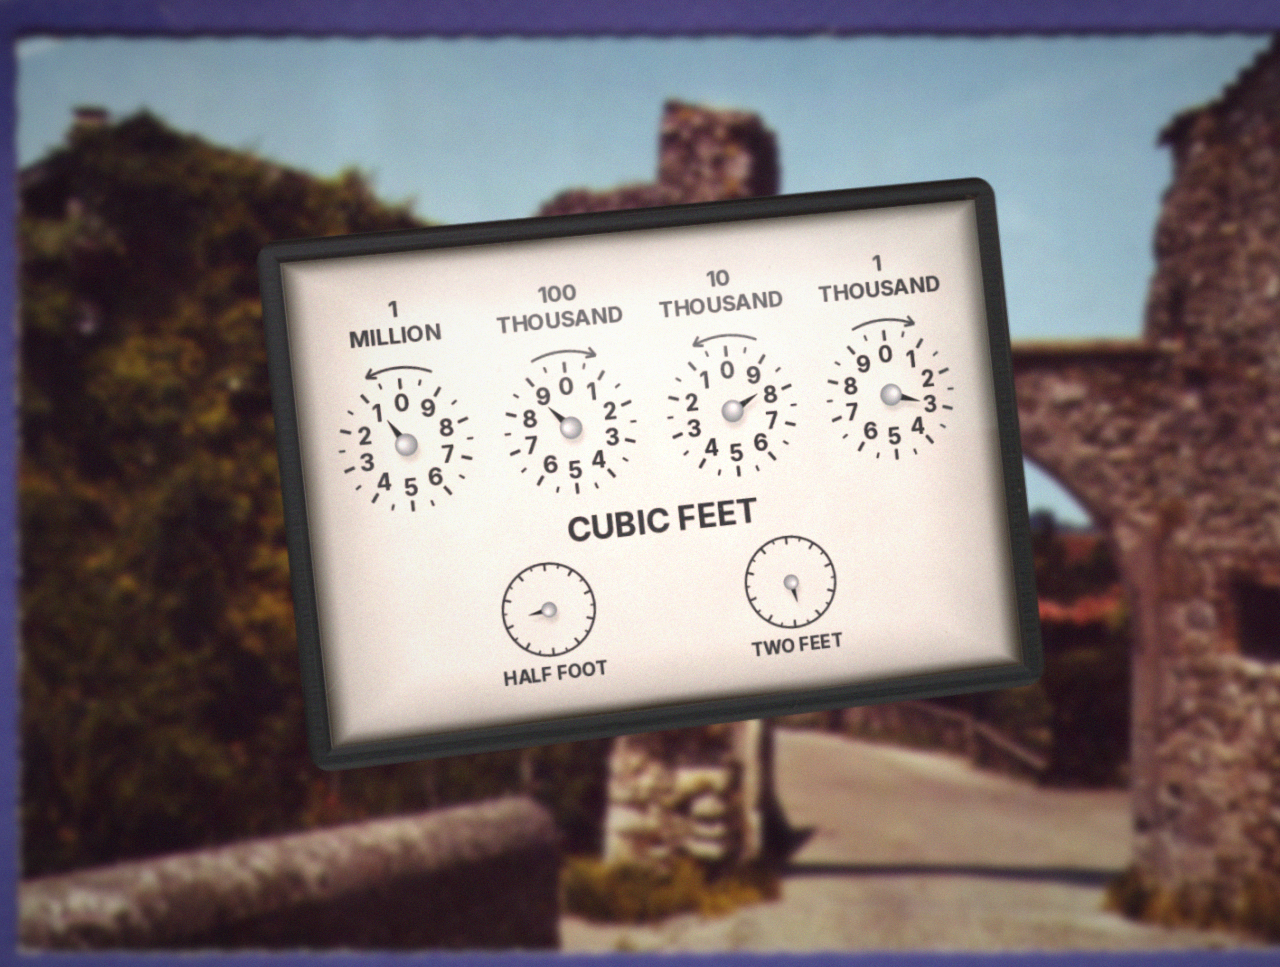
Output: 88300 ft³
